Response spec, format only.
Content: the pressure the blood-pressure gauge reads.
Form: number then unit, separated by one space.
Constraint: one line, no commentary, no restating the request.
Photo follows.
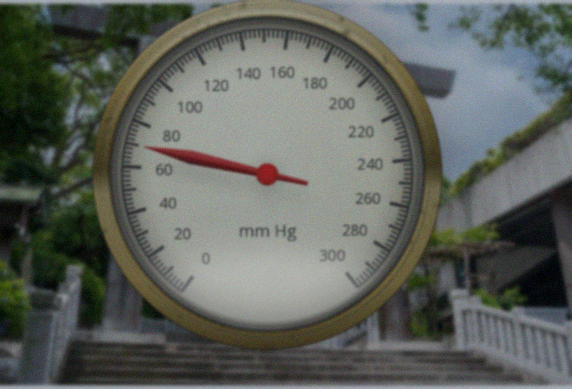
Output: 70 mmHg
